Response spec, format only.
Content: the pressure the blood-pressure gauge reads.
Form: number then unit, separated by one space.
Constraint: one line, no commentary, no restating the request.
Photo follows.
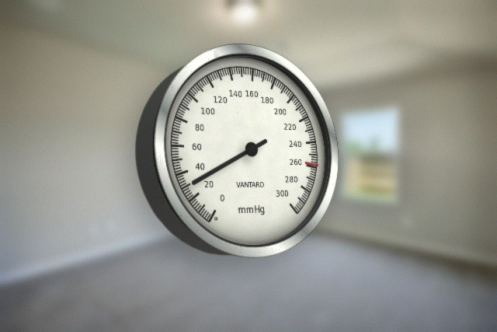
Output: 30 mmHg
